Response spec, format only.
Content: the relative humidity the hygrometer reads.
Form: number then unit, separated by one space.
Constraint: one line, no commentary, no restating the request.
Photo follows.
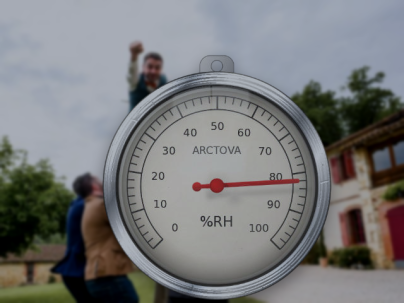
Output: 82 %
